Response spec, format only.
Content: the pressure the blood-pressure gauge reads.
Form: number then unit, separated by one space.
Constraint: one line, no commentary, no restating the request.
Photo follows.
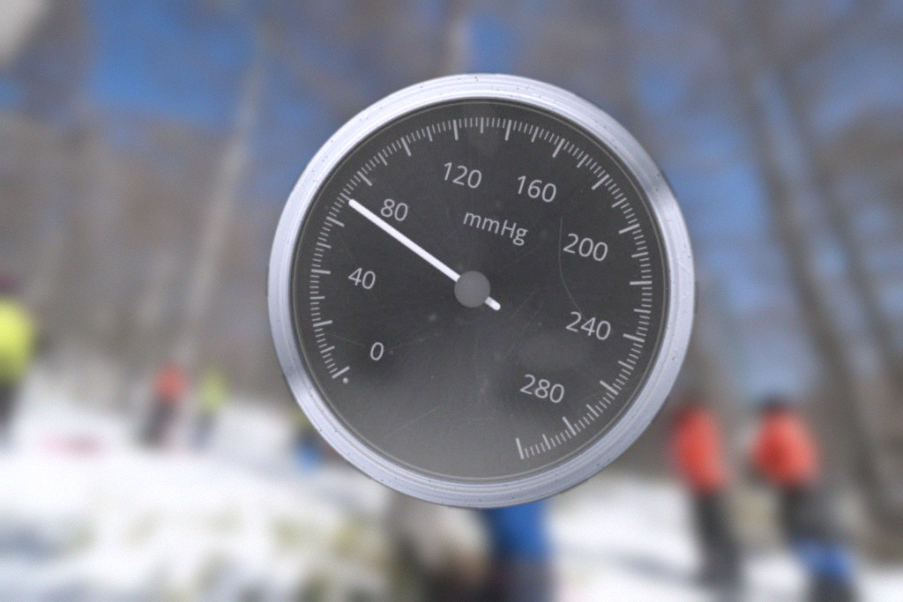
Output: 70 mmHg
